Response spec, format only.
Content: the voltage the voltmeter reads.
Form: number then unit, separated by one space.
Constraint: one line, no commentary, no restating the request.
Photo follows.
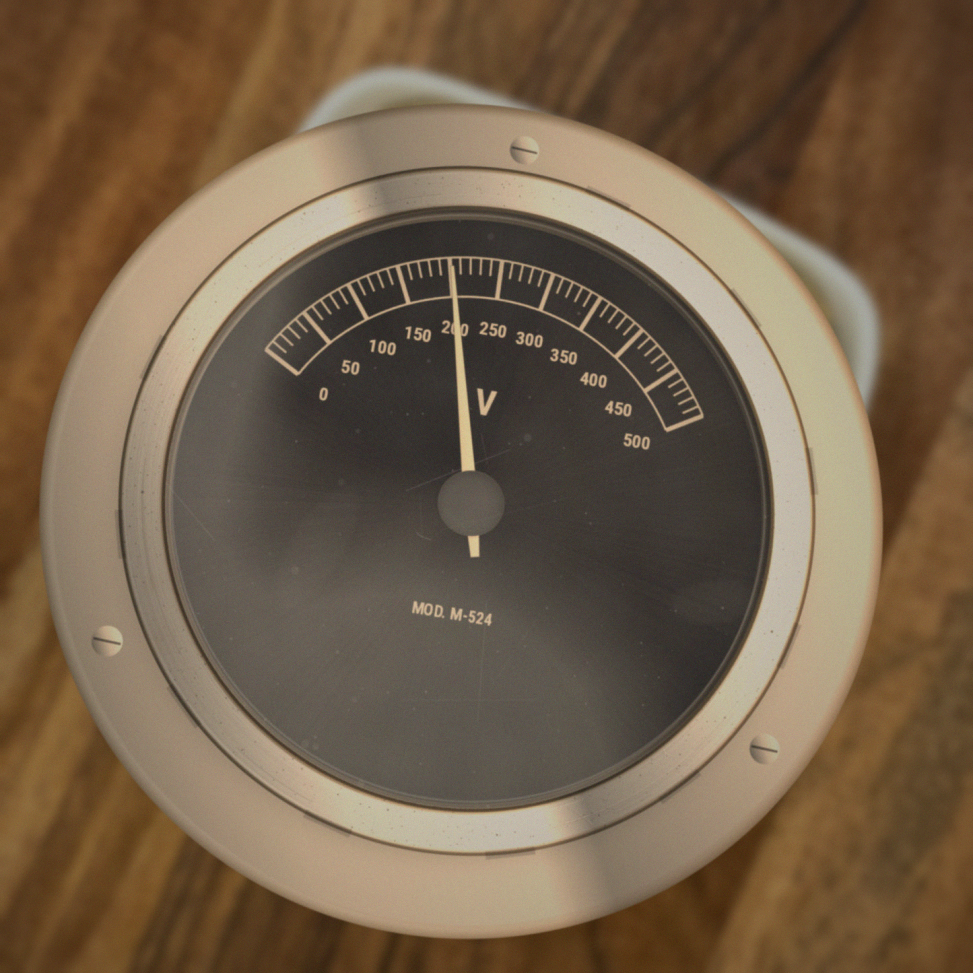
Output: 200 V
